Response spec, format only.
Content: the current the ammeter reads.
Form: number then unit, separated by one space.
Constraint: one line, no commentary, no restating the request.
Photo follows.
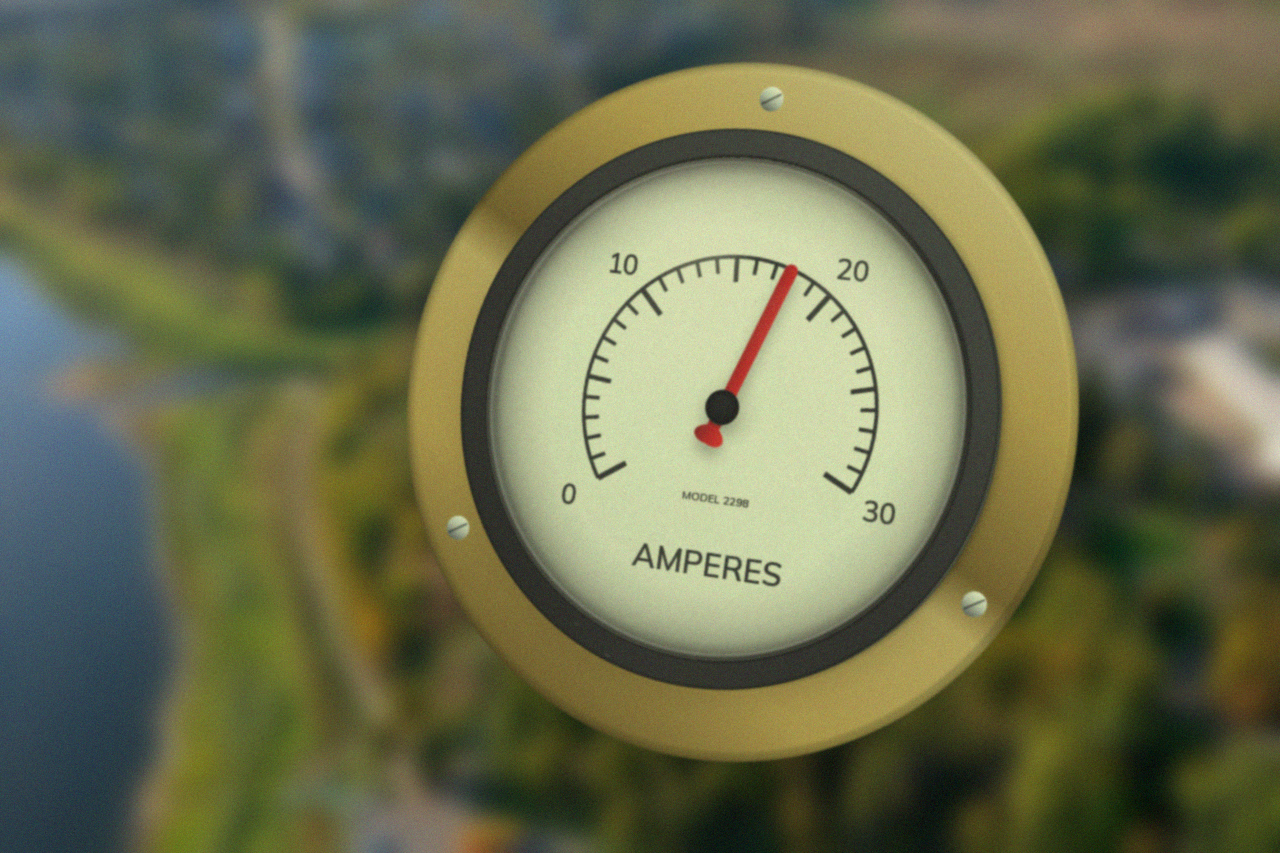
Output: 18 A
